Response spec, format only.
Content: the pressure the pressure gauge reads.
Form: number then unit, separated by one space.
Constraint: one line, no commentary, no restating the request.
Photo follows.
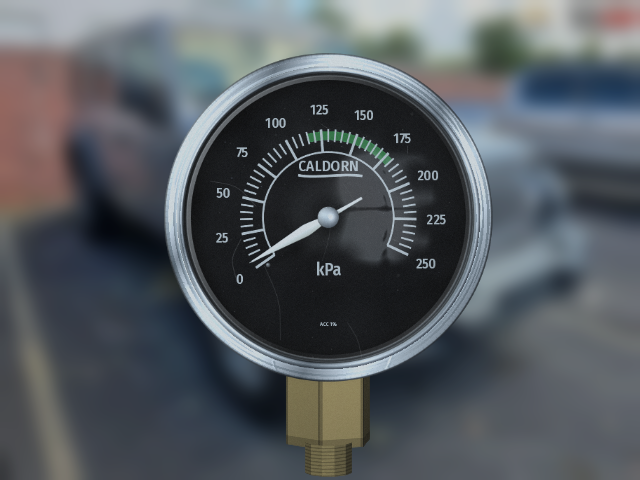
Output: 5 kPa
